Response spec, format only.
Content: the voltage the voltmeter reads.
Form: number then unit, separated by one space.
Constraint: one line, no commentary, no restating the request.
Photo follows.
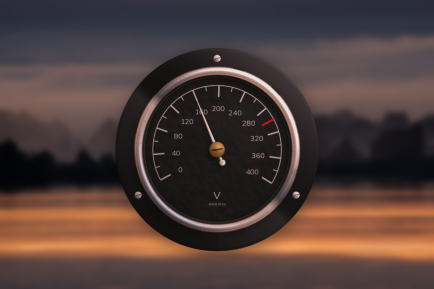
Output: 160 V
